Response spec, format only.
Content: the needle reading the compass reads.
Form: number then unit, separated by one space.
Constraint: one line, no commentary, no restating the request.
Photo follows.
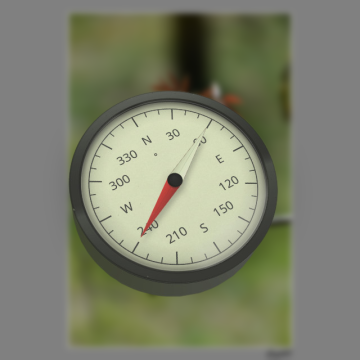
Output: 240 °
